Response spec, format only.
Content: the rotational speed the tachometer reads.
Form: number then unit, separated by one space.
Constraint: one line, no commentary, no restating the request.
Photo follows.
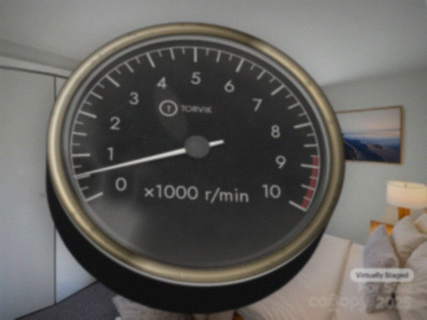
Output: 500 rpm
